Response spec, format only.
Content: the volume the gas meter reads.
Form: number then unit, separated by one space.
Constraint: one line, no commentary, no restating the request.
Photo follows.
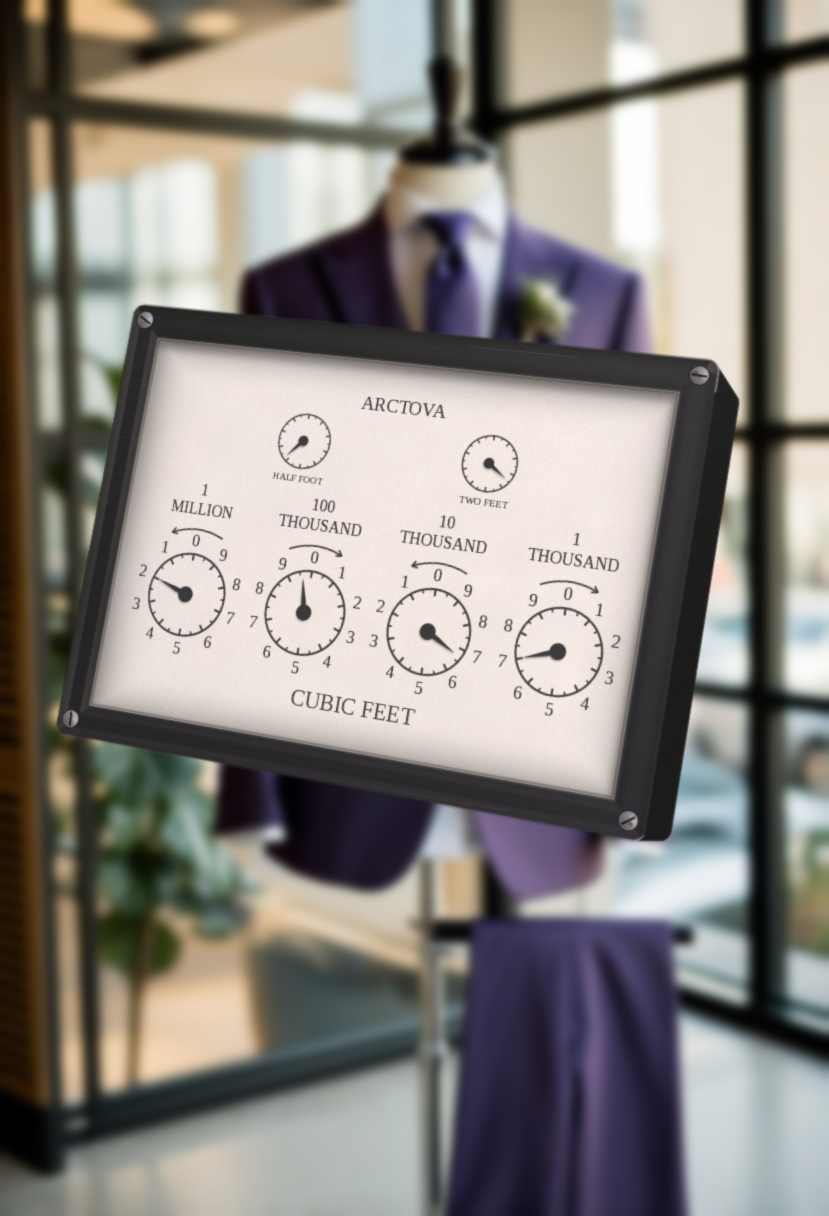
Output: 196700 ft³
